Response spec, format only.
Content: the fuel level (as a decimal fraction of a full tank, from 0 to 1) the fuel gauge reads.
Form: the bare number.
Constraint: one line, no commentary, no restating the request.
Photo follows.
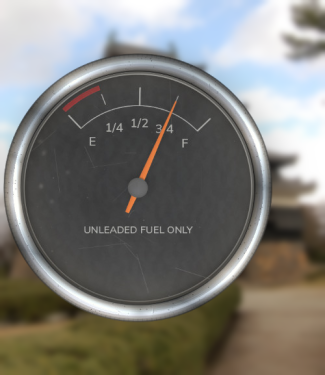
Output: 0.75
